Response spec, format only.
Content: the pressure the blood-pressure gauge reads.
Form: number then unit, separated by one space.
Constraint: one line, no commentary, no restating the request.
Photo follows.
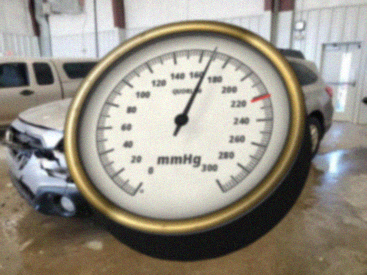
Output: 170 mmHg
